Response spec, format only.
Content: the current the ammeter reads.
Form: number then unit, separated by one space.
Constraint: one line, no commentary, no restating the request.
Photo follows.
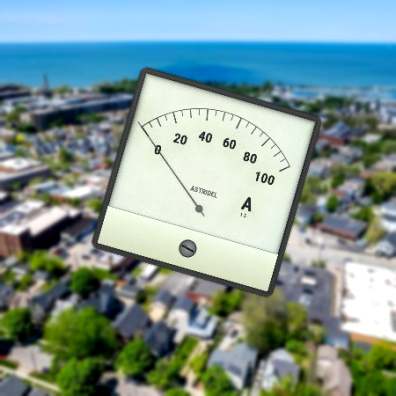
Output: 0 A
